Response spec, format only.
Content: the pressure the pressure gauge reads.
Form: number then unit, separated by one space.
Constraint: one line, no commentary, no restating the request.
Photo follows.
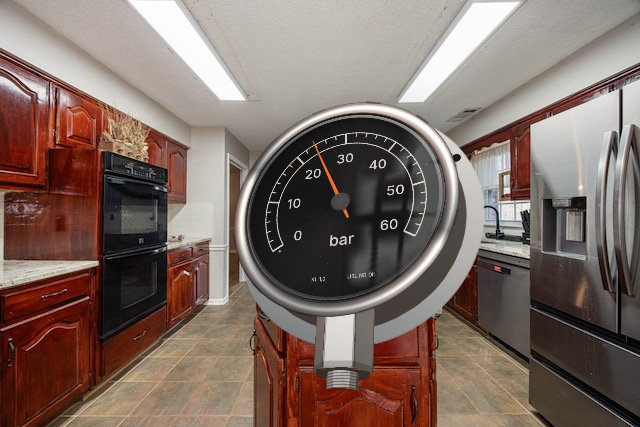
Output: 24 bar
